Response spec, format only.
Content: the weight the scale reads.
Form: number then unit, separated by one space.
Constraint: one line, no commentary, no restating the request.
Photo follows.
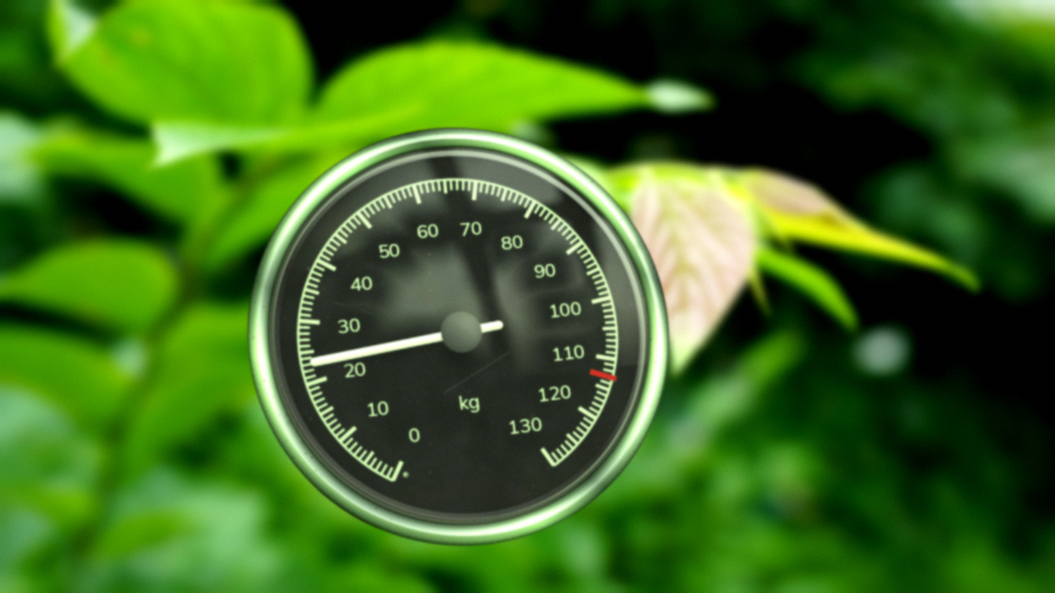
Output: 23 kg
